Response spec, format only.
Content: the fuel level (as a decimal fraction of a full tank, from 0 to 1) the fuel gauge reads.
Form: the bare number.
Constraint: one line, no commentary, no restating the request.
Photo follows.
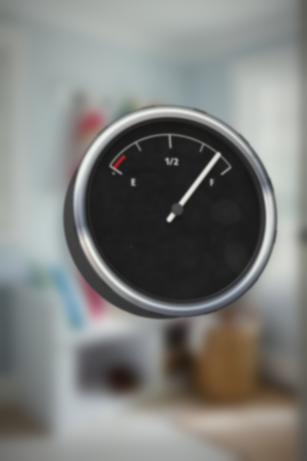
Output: 0.875
